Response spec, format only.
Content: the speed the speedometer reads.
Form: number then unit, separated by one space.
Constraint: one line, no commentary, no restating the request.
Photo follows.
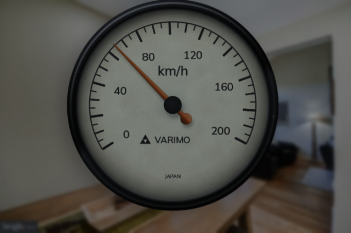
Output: 65 km/h
